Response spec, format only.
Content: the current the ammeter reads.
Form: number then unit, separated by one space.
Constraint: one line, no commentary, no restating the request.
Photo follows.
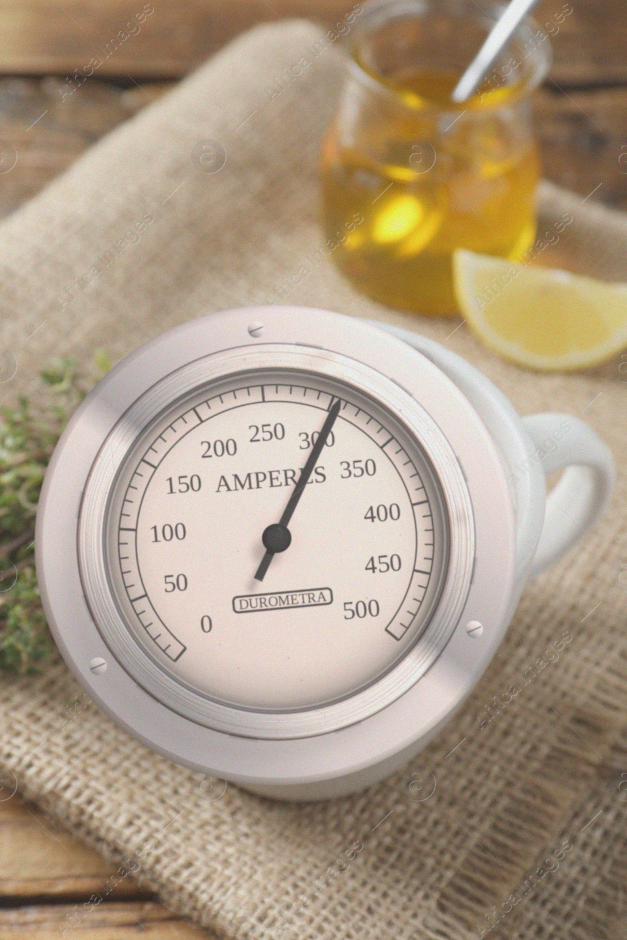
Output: 305 A
